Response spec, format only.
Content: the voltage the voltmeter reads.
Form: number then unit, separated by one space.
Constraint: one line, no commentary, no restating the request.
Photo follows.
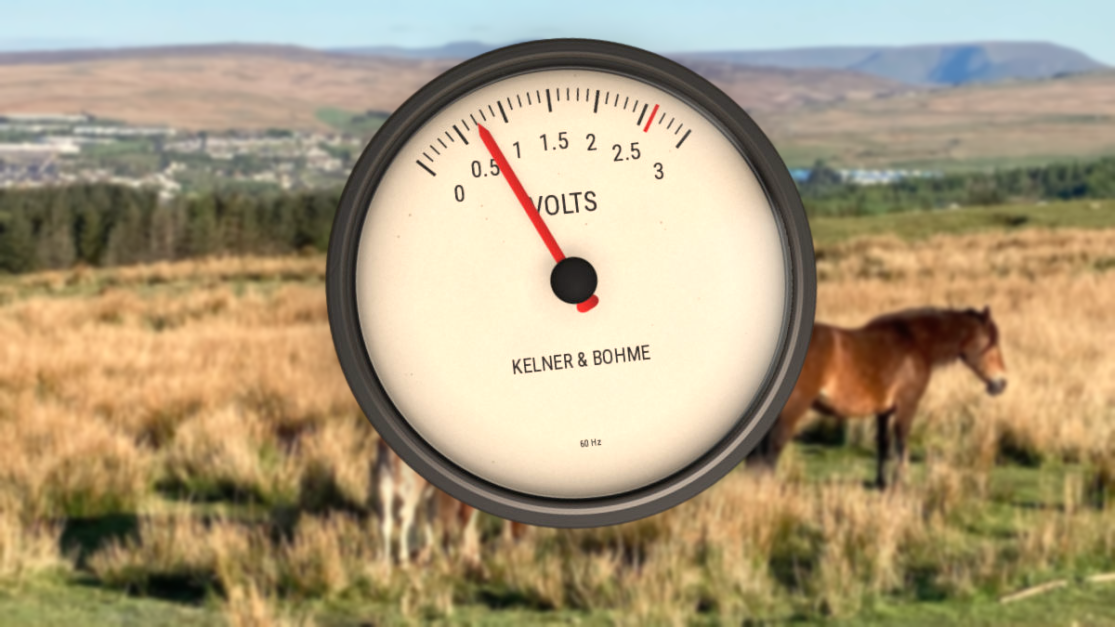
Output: 0.7 V
